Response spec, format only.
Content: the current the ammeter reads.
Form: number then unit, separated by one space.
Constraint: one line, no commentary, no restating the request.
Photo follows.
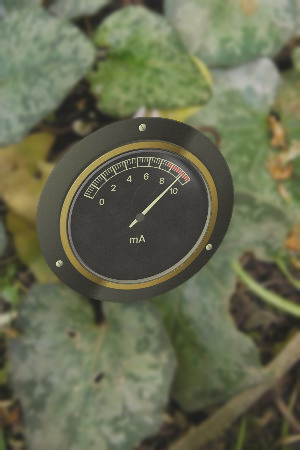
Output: 9 mA
